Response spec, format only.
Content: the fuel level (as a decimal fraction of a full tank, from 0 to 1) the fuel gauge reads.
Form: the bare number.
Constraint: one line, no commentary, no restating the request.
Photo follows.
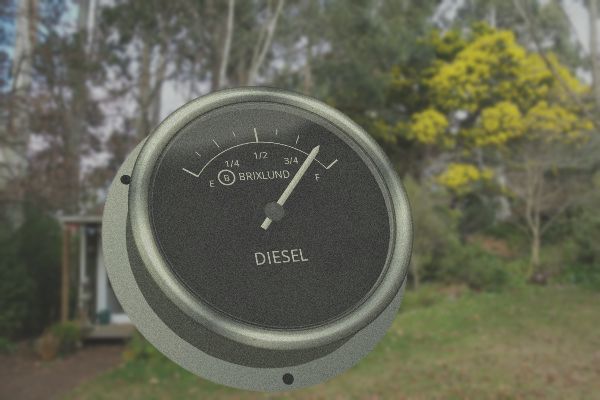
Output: 0.875
